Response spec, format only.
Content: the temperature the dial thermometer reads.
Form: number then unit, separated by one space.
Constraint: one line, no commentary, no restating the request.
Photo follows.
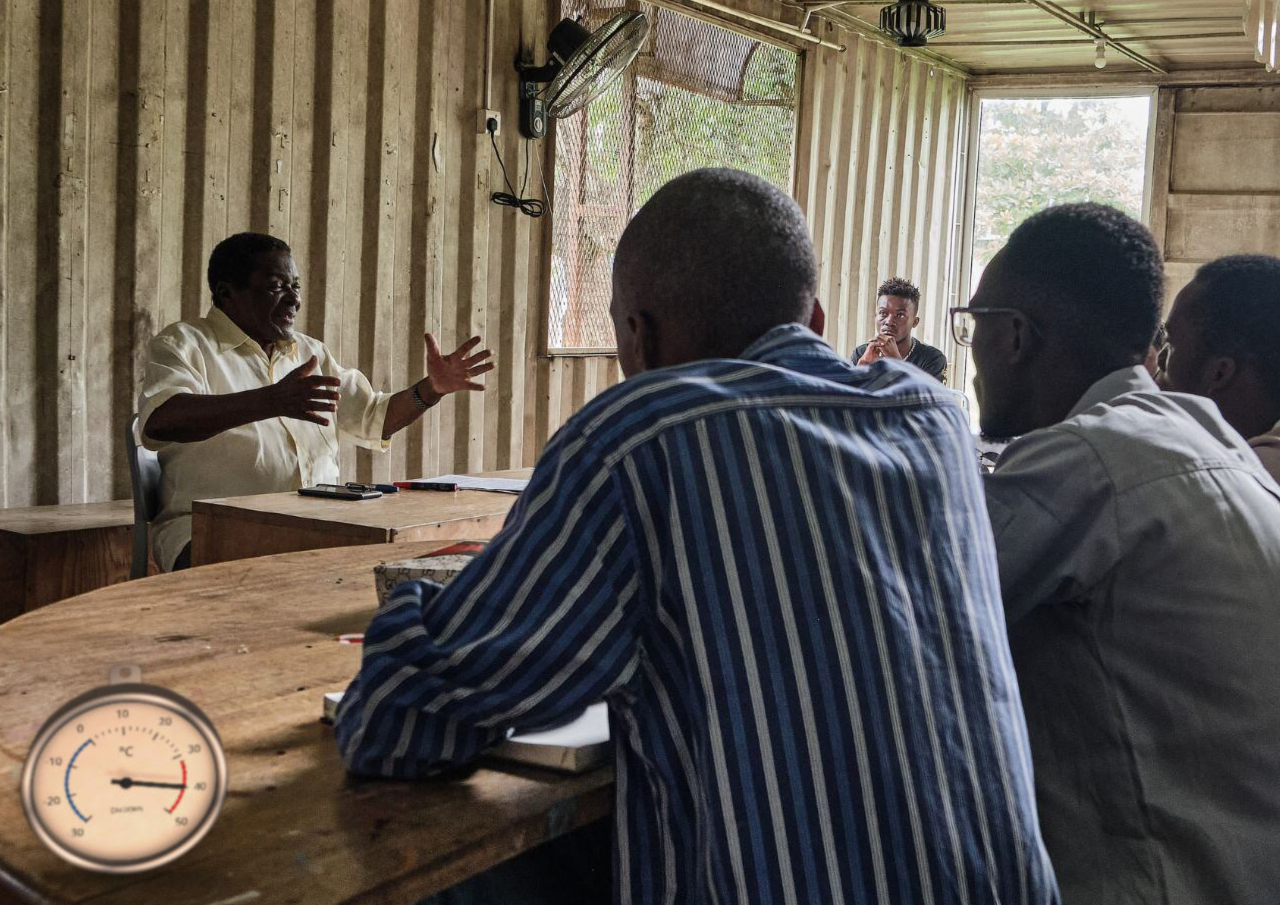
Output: 40 °C
